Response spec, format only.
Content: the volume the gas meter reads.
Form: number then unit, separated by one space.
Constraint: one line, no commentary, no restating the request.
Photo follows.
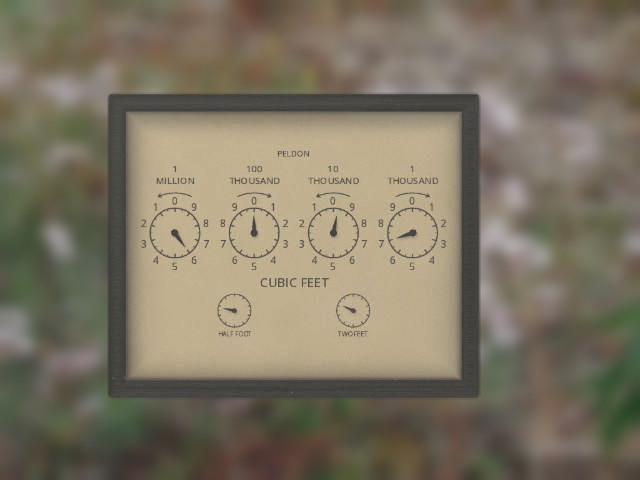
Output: 599700 ft³
